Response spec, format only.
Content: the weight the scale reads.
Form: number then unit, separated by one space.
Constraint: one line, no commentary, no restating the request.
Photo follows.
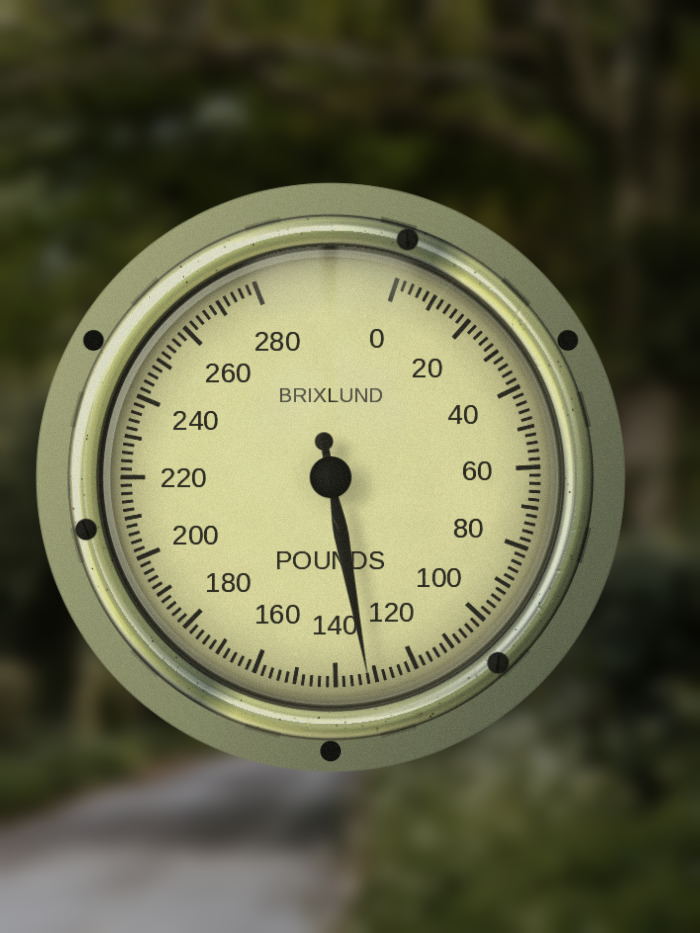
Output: 132 lb
